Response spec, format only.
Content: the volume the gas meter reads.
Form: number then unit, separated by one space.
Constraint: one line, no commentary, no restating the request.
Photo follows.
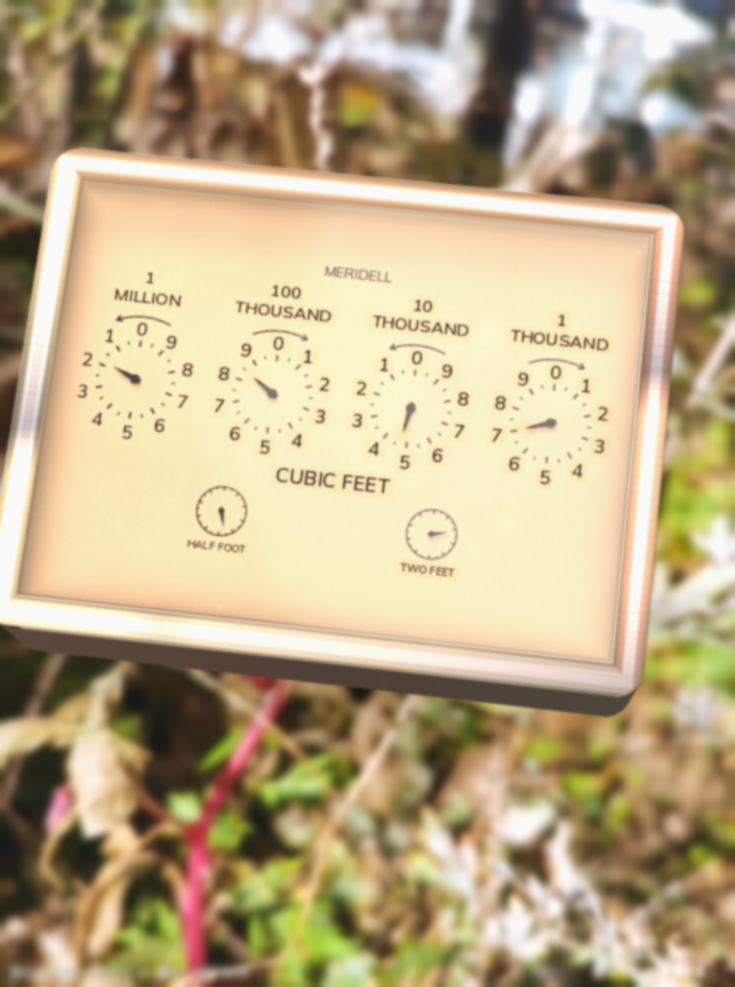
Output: 184700 ft³
